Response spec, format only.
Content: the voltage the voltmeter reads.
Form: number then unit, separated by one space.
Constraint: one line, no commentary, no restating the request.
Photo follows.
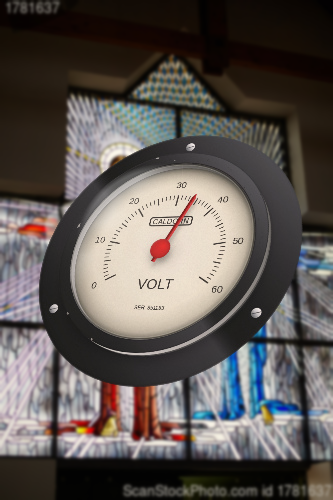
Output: 35 V
